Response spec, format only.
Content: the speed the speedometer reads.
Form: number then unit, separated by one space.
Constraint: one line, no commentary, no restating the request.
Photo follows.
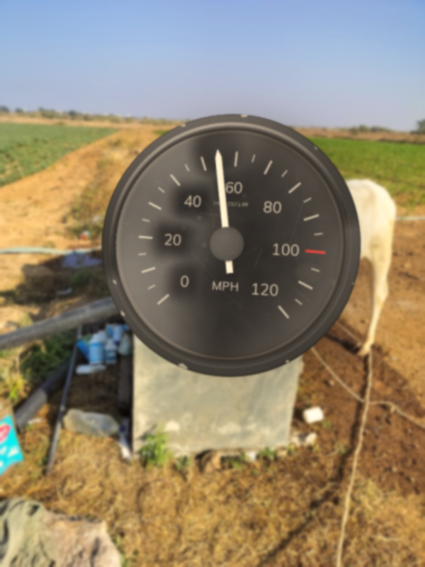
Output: 55 mph
